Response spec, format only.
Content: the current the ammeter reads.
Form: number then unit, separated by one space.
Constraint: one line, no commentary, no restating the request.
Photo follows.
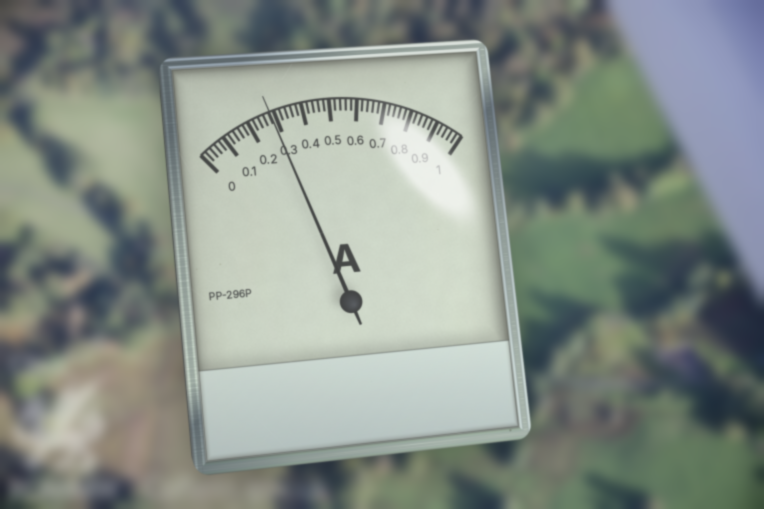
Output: 0.28 A
